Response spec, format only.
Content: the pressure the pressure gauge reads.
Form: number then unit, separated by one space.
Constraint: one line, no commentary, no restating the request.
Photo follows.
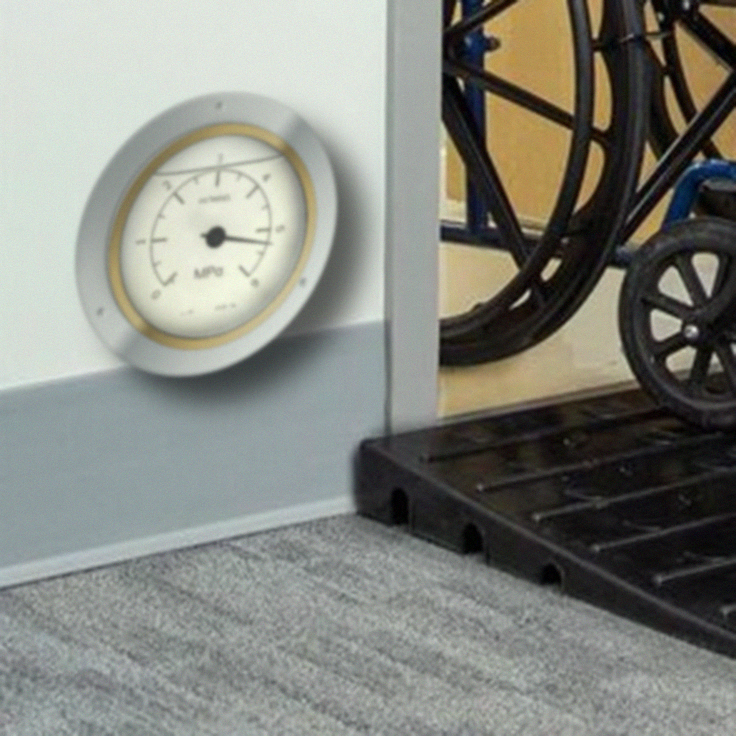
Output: 5.25 MPa
